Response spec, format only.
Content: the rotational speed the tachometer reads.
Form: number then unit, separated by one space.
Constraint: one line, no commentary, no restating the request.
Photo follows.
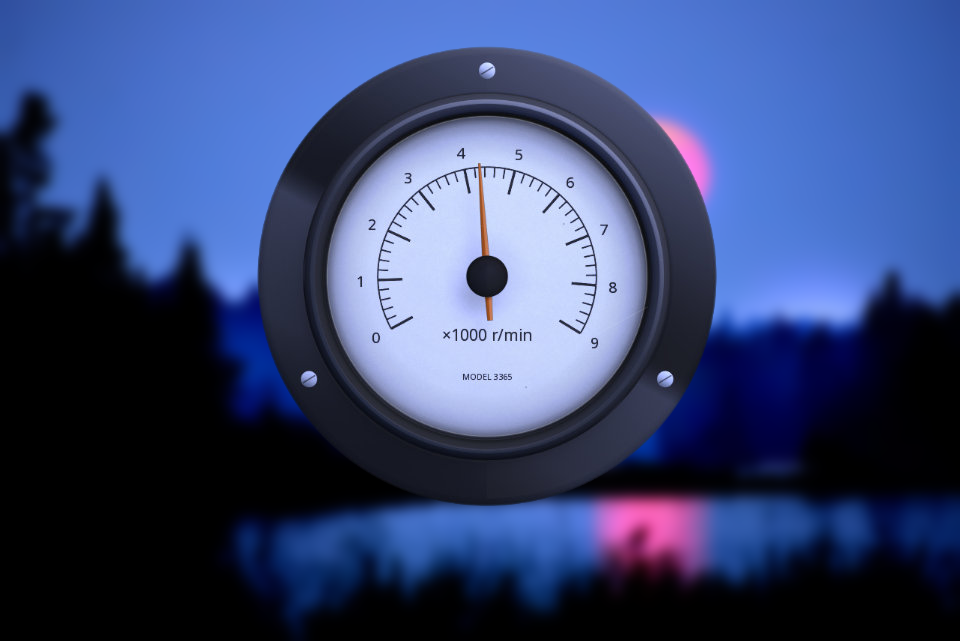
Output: 4300 rpm
